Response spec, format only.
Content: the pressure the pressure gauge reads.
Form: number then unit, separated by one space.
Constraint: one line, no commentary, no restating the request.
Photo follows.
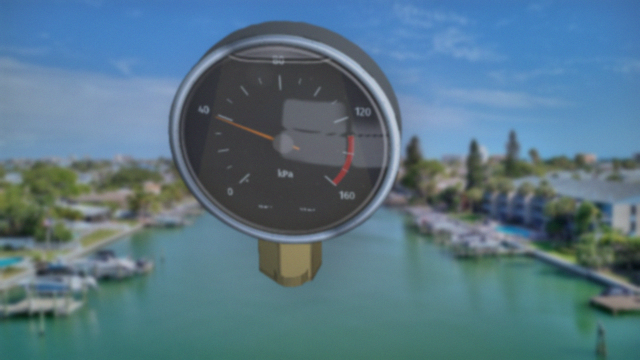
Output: 40 kPa
